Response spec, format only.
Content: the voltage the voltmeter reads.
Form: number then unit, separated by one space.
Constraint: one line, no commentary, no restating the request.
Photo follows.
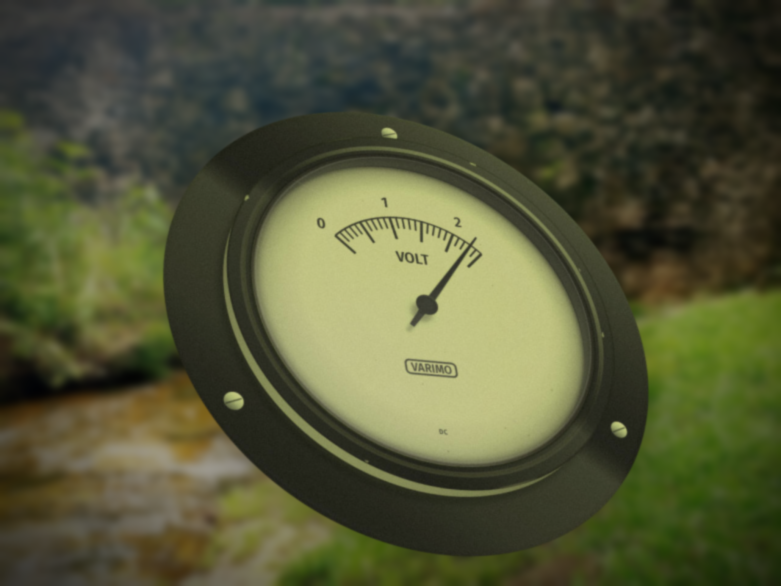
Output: 2.3 V
